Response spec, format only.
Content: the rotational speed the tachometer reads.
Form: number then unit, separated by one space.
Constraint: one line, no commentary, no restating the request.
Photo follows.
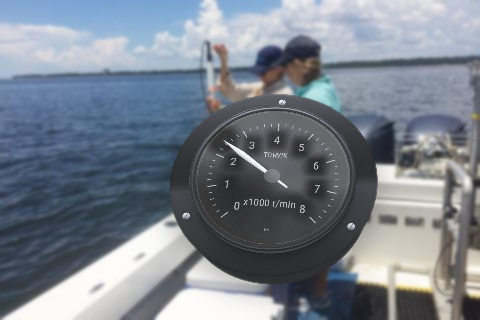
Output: 2400 rpm
